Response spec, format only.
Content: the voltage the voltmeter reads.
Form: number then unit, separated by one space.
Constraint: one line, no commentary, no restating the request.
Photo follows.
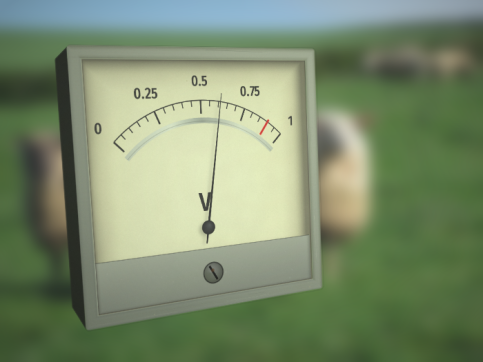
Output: 0.6 V
